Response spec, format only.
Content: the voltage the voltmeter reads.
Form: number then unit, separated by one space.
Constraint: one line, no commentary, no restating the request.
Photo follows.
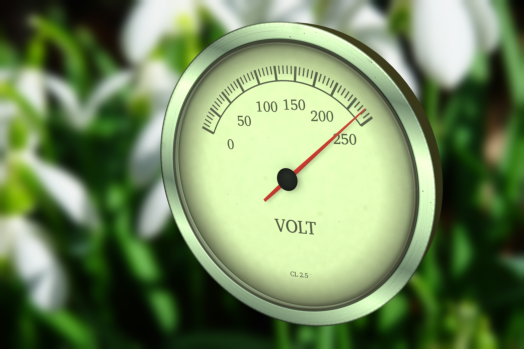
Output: 240 V
